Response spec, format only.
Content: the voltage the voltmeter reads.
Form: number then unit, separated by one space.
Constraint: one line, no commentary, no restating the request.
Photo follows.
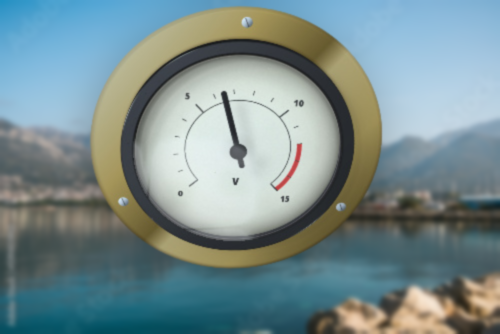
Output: 6.5 V
